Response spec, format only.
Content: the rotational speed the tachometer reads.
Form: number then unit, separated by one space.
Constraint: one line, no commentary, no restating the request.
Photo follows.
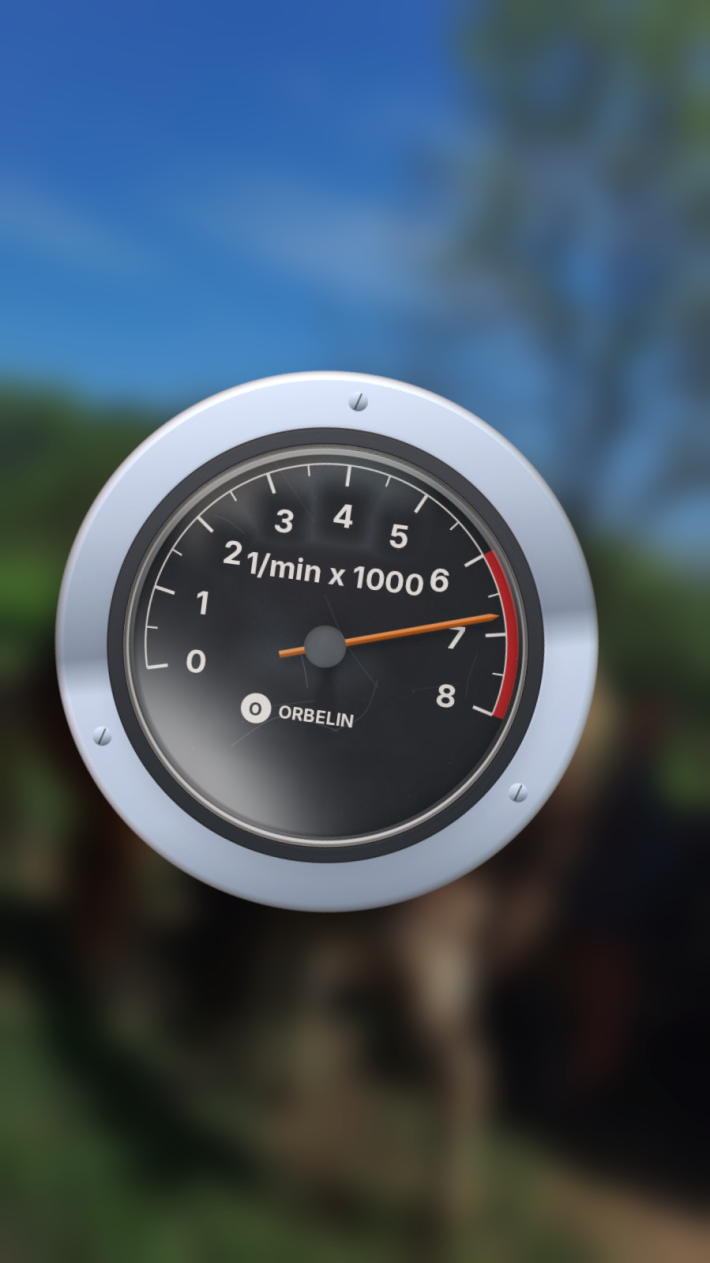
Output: 6750 rpm
